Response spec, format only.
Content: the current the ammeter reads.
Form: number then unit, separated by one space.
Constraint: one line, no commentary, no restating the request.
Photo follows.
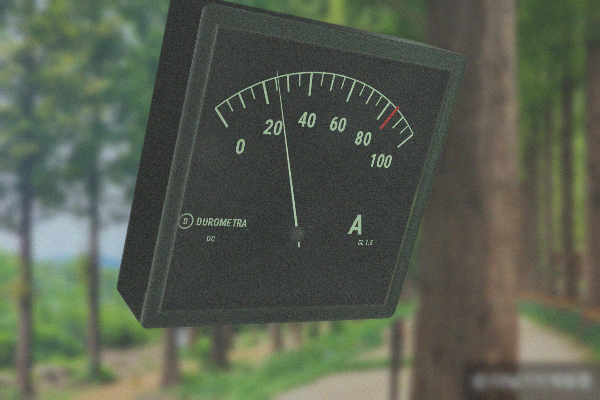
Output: 25 A
